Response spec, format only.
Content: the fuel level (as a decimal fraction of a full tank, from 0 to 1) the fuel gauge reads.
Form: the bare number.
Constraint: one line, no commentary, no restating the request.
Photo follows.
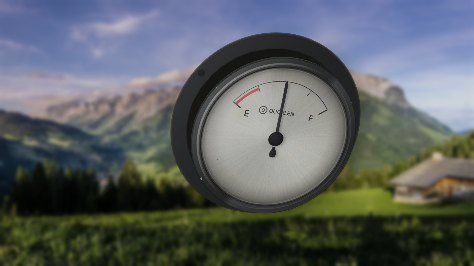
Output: 0.5
